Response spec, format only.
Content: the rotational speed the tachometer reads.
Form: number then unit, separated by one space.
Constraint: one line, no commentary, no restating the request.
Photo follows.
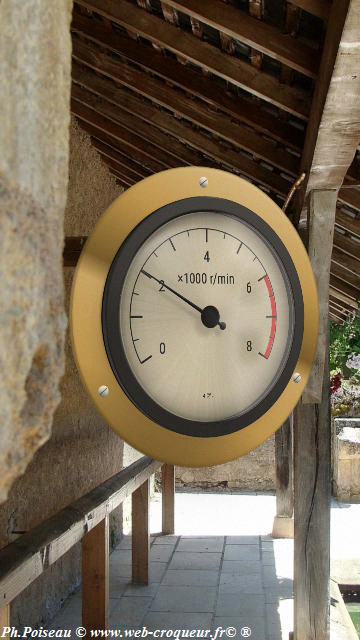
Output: 2000 rpm
